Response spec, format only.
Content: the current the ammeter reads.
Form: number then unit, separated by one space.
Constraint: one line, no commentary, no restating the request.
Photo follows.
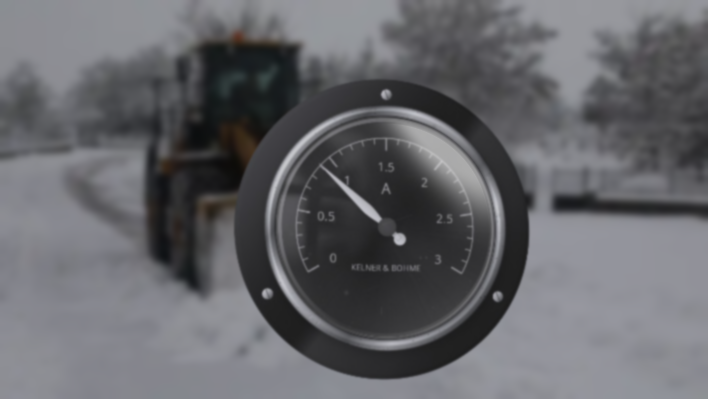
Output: 0.9 A
